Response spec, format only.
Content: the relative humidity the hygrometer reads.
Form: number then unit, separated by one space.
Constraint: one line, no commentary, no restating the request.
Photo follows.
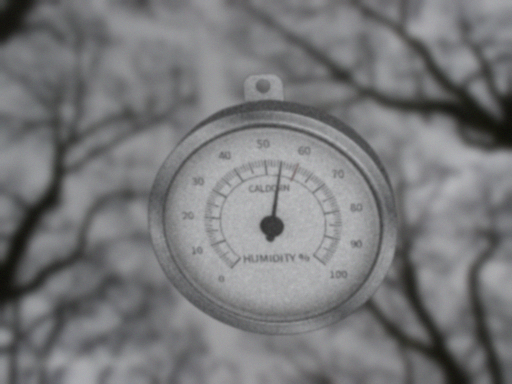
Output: 55 %
